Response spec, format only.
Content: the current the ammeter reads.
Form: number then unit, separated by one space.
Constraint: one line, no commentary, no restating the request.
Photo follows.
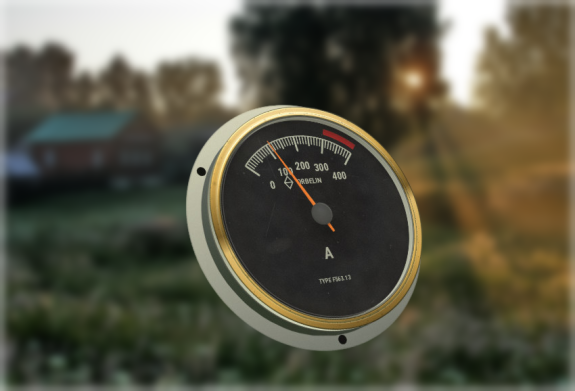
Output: 100 A
